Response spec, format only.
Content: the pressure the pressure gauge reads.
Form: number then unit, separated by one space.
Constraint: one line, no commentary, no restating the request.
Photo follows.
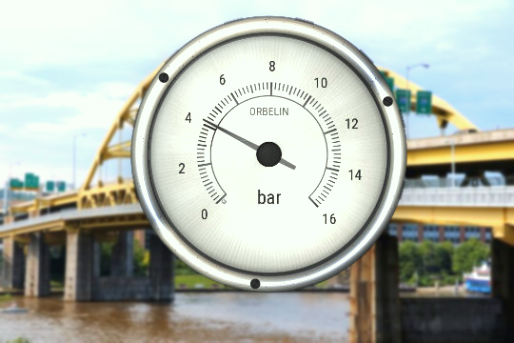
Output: 4.2 bar
